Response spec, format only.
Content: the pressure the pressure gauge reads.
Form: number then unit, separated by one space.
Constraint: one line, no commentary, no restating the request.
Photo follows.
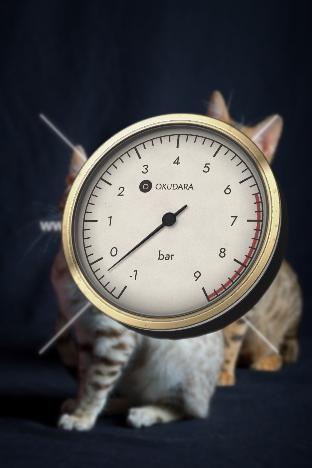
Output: -0.4 bar
